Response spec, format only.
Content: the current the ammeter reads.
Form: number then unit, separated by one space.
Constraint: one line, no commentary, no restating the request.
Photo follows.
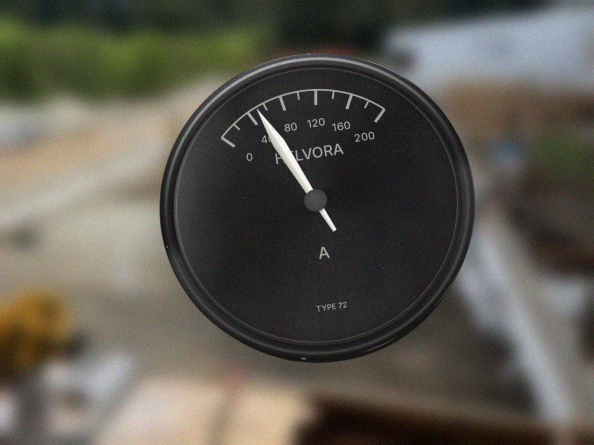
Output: 50 A
